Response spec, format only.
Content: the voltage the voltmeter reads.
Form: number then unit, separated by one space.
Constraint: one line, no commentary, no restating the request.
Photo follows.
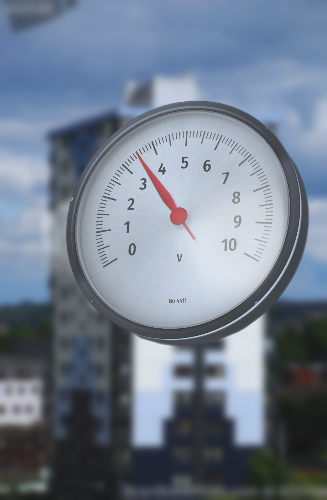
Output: 3.5 V
